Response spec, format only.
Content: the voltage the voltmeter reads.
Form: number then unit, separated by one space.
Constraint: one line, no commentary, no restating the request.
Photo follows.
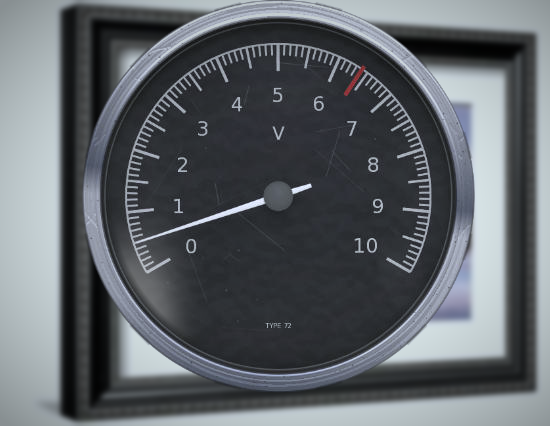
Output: 0.5 V
